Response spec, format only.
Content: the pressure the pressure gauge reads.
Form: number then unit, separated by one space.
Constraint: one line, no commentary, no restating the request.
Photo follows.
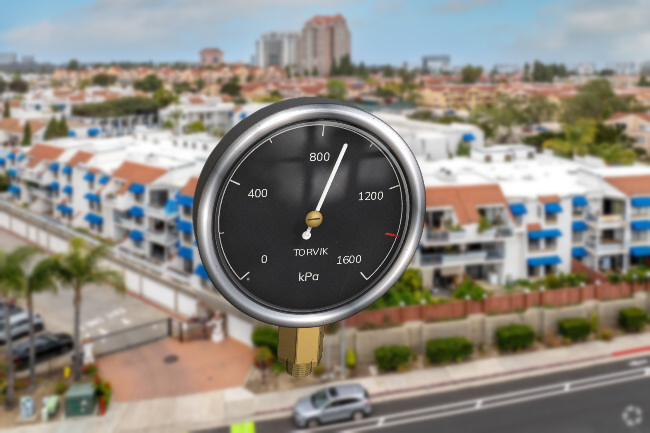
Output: 900 kPa
